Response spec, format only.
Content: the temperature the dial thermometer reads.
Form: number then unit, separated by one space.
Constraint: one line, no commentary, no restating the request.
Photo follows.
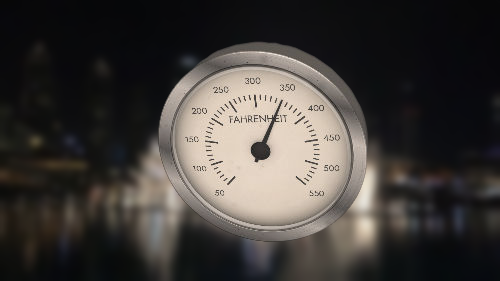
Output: 350 °F
